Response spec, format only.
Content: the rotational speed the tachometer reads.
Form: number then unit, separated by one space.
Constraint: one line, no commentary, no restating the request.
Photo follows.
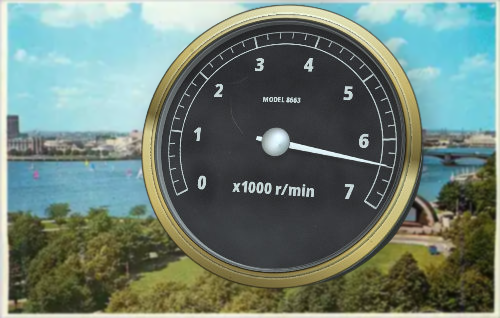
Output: 6400 rpm
